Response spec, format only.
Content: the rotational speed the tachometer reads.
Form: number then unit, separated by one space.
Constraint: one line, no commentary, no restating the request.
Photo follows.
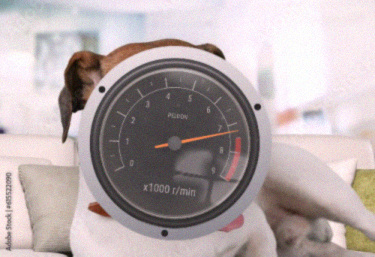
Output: 7250 rpm
